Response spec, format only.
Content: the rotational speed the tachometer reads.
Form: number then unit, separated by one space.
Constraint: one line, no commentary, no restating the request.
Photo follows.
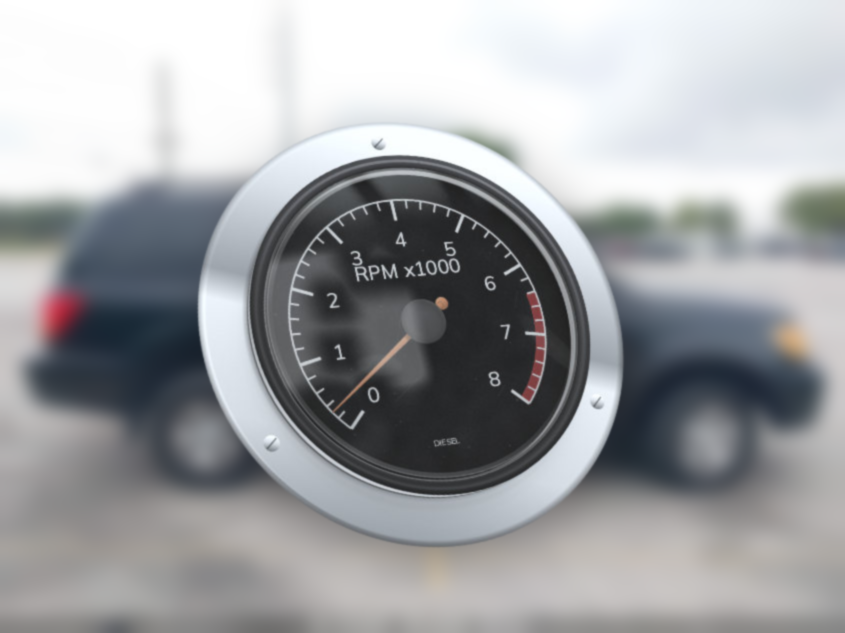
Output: 300 rpm
